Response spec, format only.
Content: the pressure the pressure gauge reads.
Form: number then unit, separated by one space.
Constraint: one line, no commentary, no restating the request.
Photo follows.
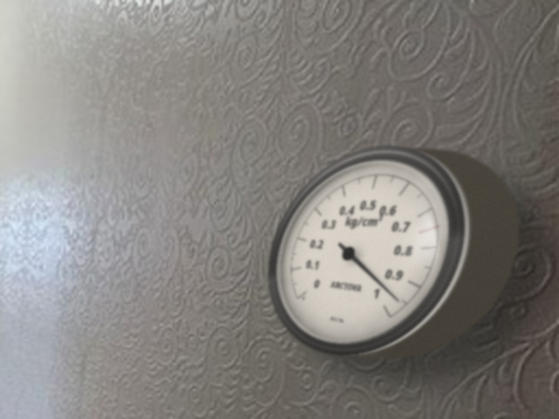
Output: 0.95 kg/cm²
